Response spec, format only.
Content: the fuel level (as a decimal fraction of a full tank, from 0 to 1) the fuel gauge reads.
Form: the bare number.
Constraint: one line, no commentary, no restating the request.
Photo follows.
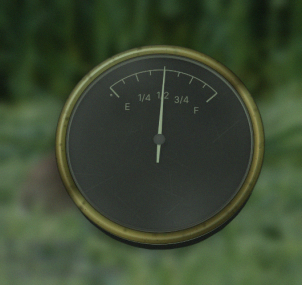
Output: 0.5
